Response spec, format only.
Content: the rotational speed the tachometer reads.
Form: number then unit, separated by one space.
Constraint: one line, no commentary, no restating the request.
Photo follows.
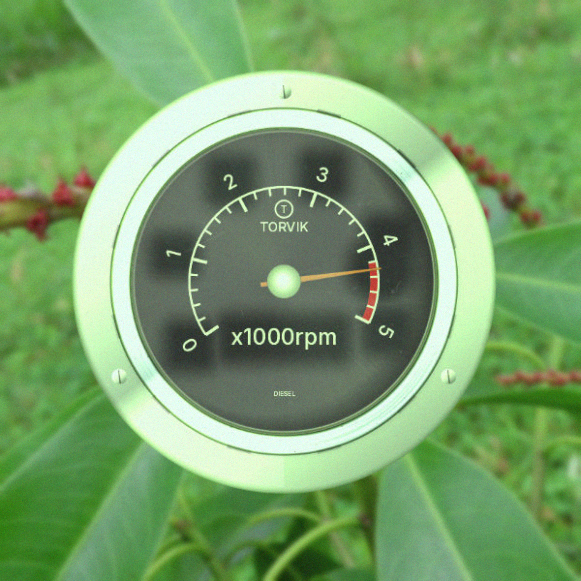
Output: 4300 rpm
